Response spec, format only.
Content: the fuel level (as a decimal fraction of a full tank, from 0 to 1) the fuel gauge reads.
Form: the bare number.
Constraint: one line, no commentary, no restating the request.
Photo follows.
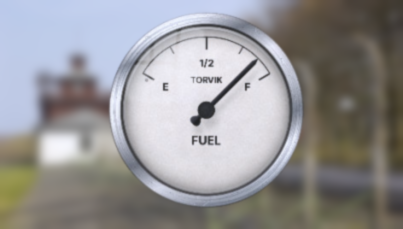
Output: 0.875
